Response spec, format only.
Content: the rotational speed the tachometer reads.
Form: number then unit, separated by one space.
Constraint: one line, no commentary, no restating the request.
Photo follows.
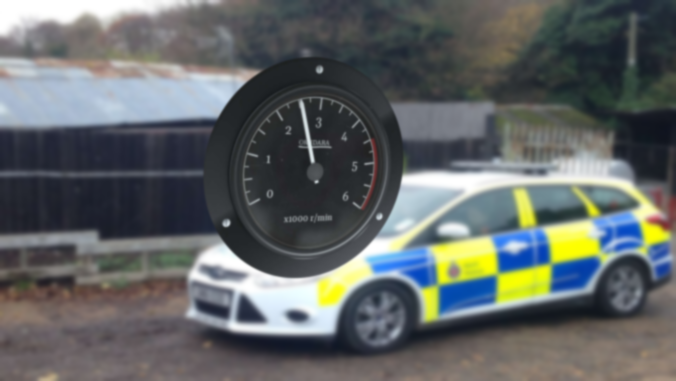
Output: 2500 rpm
